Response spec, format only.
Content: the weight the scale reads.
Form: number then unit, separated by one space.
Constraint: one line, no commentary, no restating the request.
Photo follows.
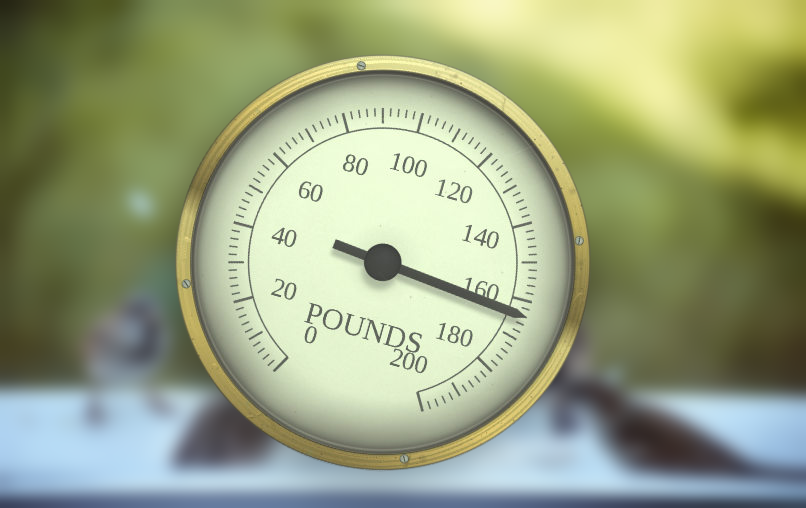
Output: 164 lb
